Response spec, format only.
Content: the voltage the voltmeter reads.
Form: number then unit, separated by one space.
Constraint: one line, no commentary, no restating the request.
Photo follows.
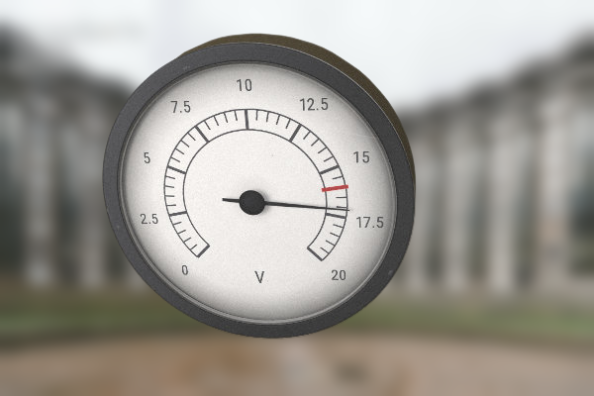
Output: 17 V
